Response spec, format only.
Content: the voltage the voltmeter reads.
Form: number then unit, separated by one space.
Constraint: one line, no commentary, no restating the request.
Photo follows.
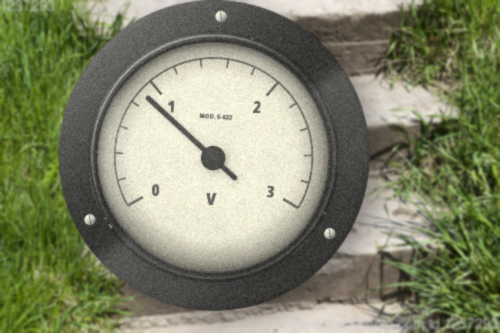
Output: 0.9 V
